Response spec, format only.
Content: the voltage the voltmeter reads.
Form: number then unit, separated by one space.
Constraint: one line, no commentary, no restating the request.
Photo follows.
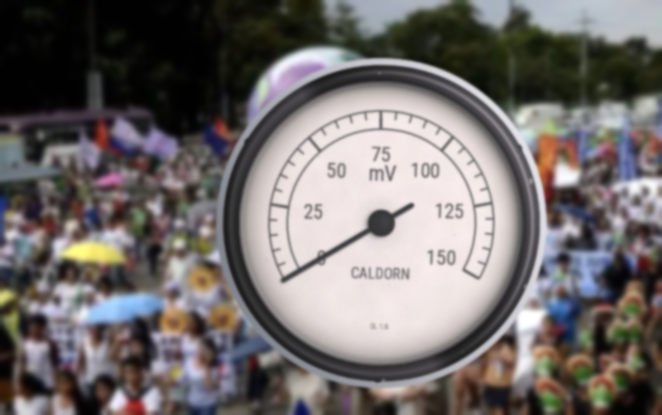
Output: 0 mV
